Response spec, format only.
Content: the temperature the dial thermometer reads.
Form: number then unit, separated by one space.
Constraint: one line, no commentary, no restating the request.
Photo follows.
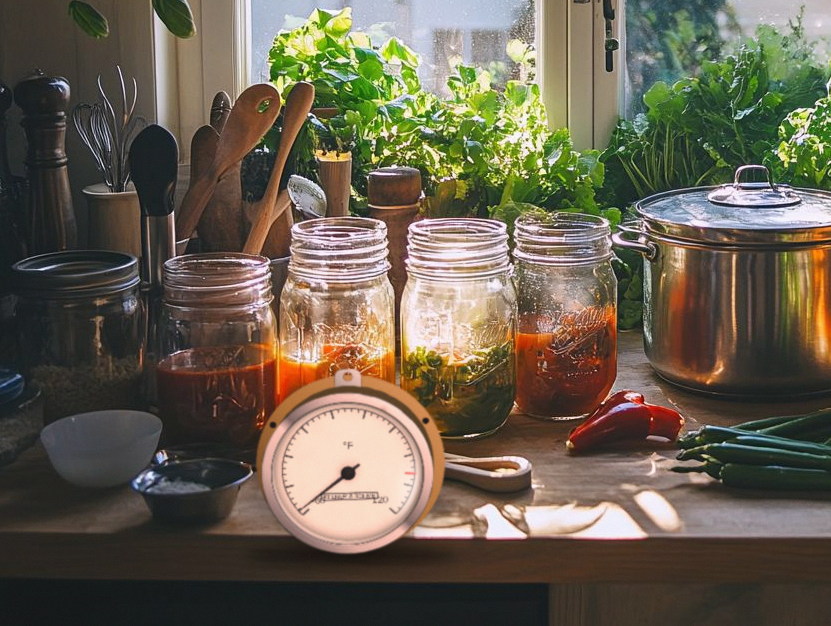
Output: -56 °F
